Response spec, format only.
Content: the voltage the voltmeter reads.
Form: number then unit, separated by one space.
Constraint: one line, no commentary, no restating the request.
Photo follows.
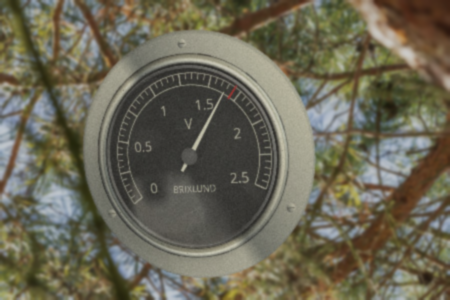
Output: 1.65 V
